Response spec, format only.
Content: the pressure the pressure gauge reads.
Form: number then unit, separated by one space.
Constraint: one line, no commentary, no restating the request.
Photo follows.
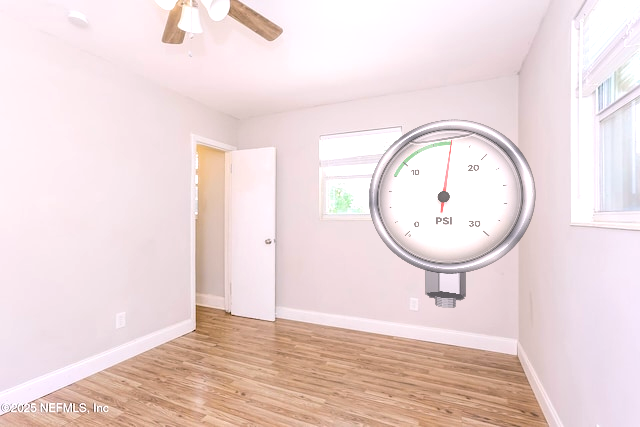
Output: 16 psi
